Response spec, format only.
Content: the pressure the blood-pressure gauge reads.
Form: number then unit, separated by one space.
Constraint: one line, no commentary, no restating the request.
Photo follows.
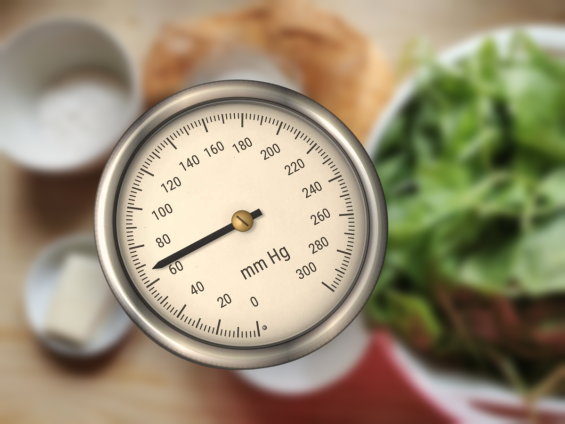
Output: 66 mmHg
